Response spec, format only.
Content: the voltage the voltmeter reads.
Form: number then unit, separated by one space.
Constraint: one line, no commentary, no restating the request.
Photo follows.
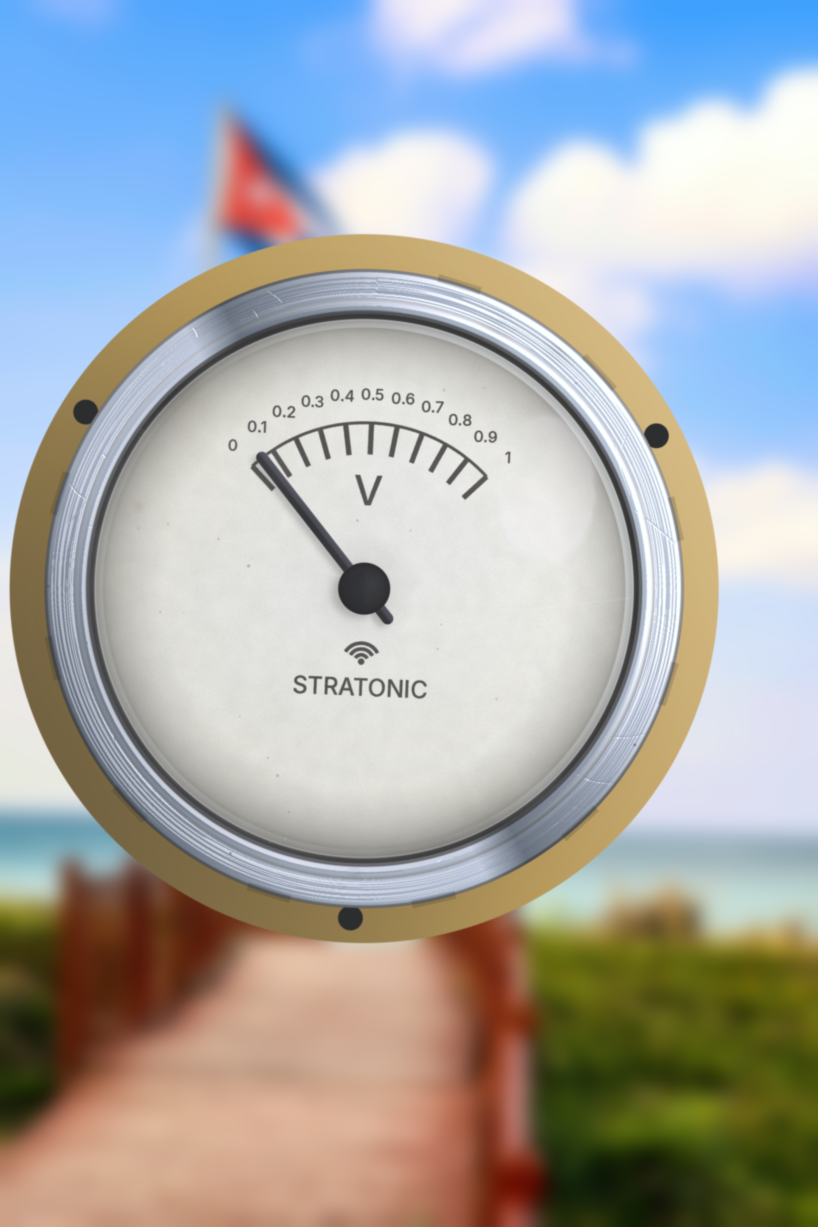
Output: 0.05 V
